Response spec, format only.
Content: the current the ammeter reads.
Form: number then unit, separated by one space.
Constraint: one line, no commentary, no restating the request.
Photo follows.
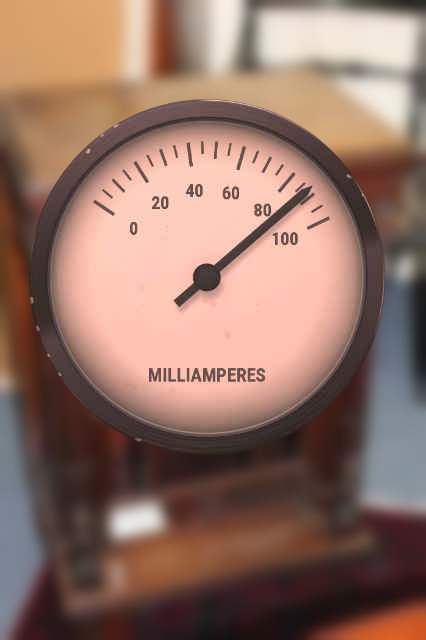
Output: 87.5 mA
